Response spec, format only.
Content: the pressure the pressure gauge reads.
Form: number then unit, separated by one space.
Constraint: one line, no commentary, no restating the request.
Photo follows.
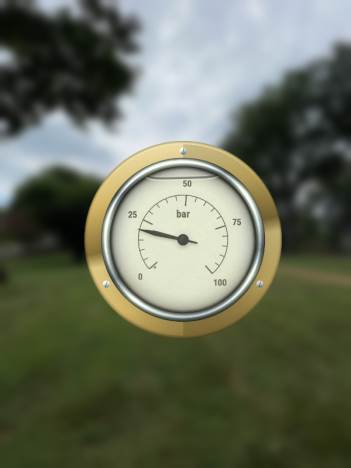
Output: 20 bar
